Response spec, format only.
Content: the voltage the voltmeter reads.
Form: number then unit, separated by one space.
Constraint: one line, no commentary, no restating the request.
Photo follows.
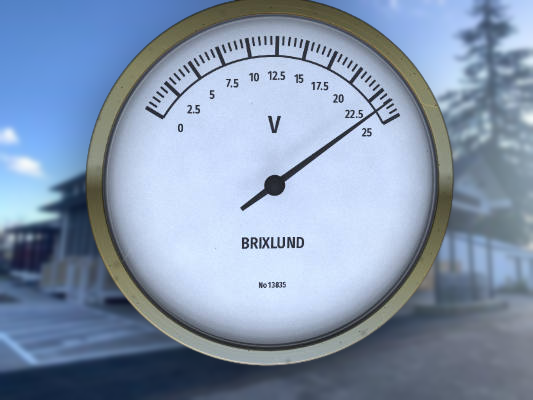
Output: 23.5 V
